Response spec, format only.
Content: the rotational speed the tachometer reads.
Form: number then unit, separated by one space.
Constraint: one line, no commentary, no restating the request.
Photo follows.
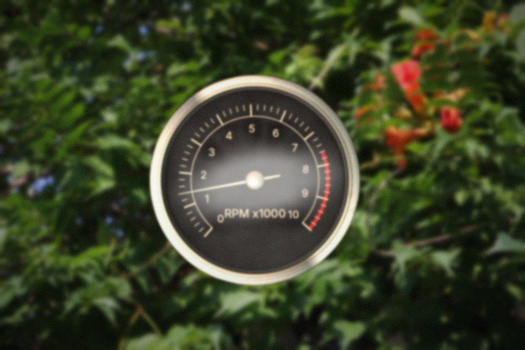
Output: 1400 rpm
